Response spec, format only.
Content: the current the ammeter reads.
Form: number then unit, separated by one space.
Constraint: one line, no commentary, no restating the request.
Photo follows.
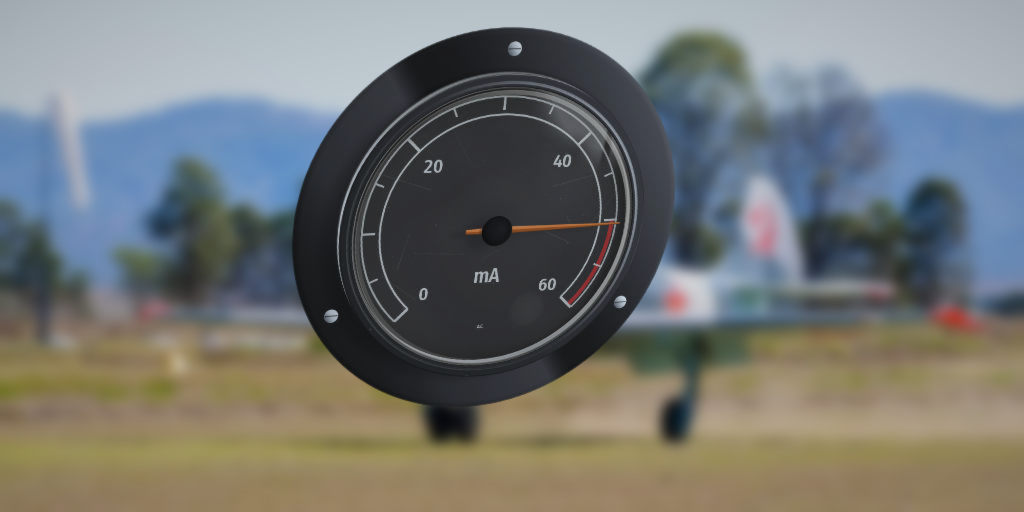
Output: 50 mA
